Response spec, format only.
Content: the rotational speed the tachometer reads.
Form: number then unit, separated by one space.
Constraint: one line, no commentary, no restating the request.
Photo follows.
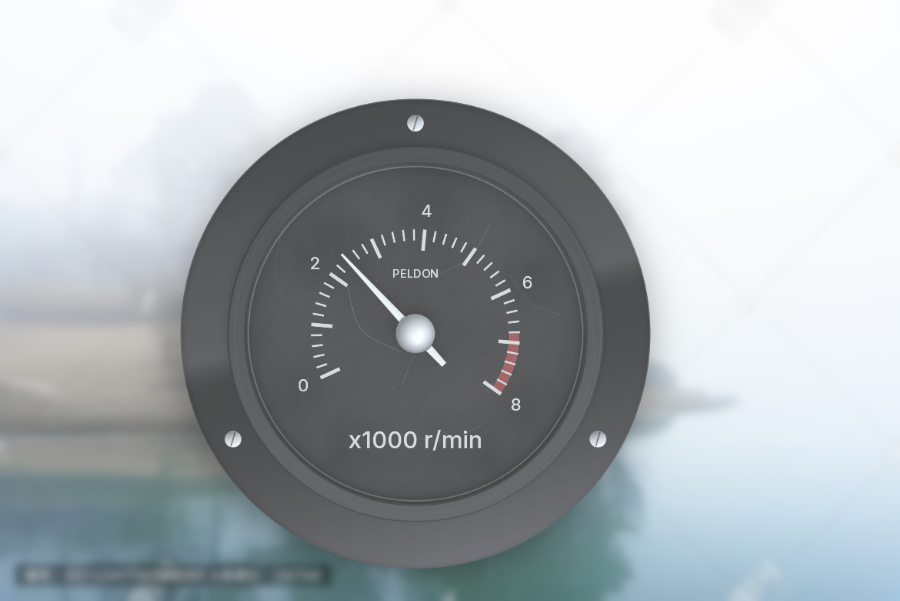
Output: 2400 rpm
